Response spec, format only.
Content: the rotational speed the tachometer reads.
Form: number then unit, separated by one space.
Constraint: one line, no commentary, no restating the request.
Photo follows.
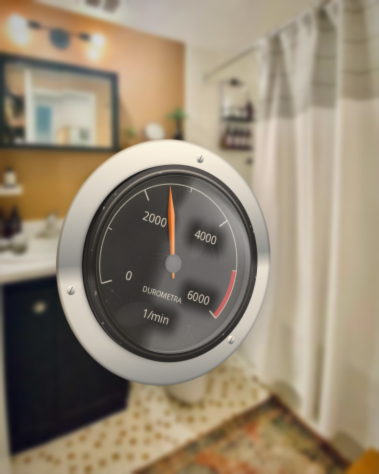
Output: 2500 rpm
